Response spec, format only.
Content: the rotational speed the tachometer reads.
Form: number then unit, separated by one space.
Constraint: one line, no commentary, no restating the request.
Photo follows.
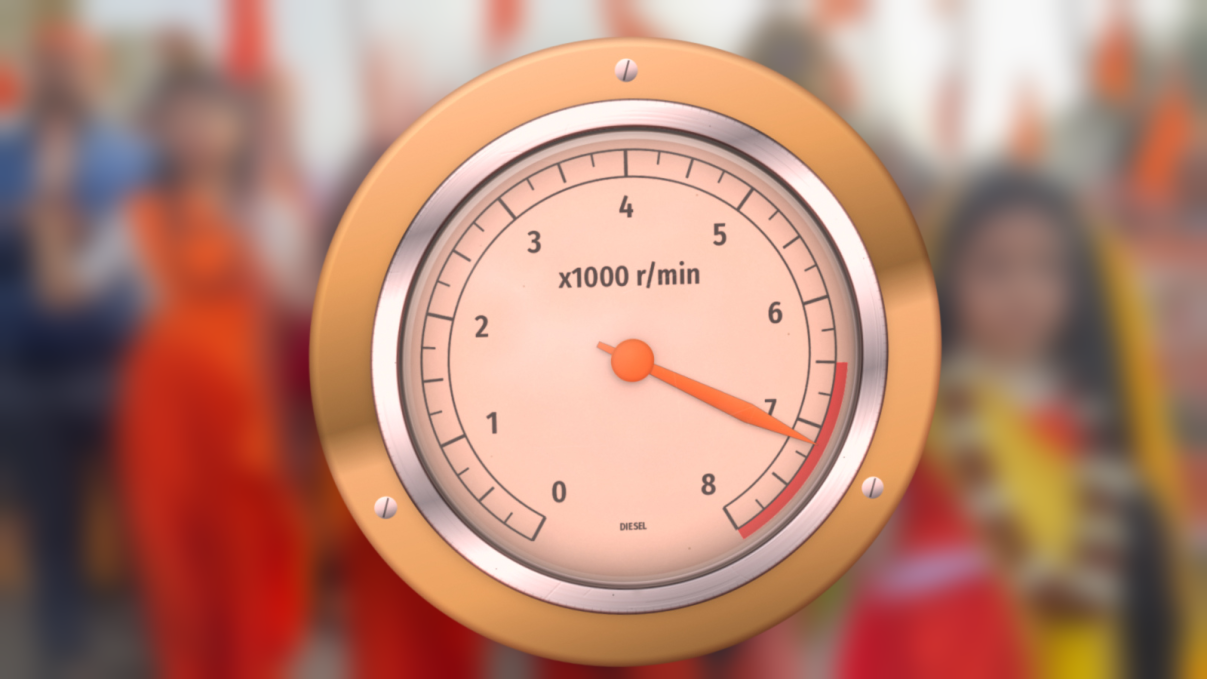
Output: 7125 rpm
